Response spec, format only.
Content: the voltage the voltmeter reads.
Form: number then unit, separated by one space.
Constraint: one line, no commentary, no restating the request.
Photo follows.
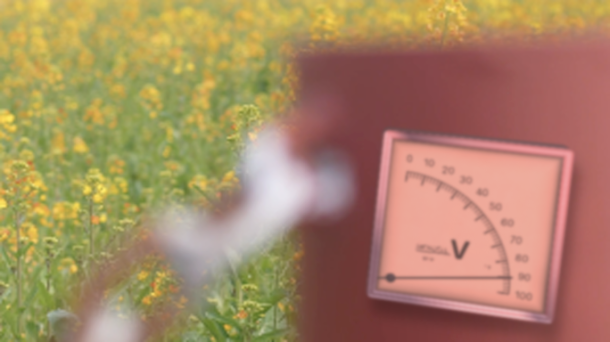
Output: 90 V
